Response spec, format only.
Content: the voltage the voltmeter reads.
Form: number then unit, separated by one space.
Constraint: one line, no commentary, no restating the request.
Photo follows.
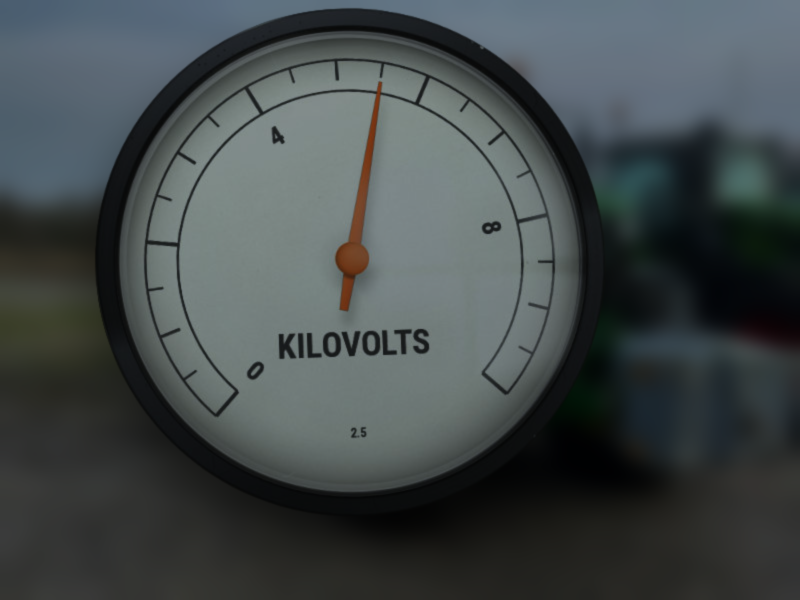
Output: 5.5 kV
